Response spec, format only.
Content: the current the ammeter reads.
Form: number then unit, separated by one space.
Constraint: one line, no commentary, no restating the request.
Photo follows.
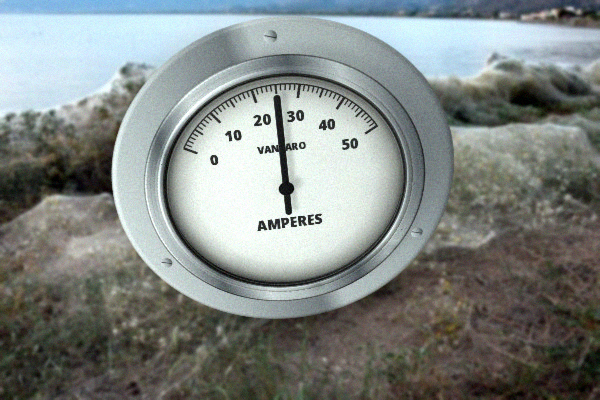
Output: 25 A
